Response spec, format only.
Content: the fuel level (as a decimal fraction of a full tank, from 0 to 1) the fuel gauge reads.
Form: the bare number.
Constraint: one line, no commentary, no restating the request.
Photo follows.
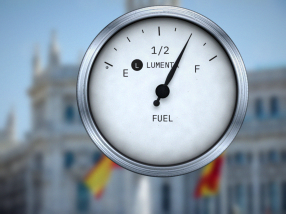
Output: 0.75
